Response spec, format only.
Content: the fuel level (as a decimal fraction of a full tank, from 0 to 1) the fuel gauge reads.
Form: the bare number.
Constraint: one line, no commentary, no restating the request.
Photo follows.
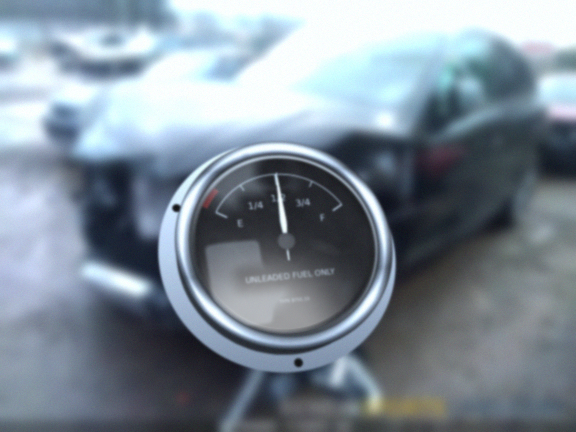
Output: 0.5
